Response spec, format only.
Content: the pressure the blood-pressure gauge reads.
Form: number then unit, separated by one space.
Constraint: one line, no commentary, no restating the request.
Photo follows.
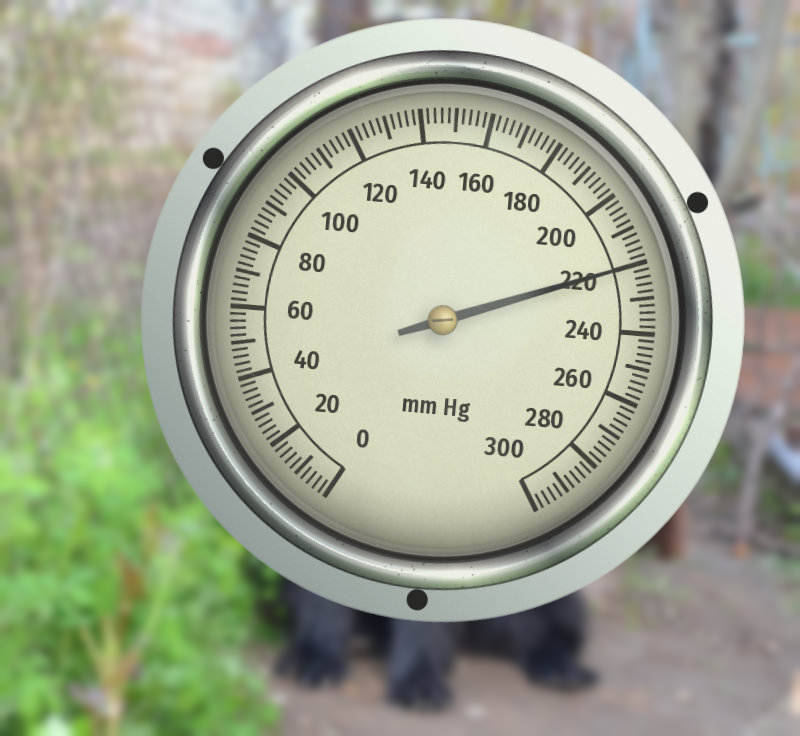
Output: 220 mmHg
